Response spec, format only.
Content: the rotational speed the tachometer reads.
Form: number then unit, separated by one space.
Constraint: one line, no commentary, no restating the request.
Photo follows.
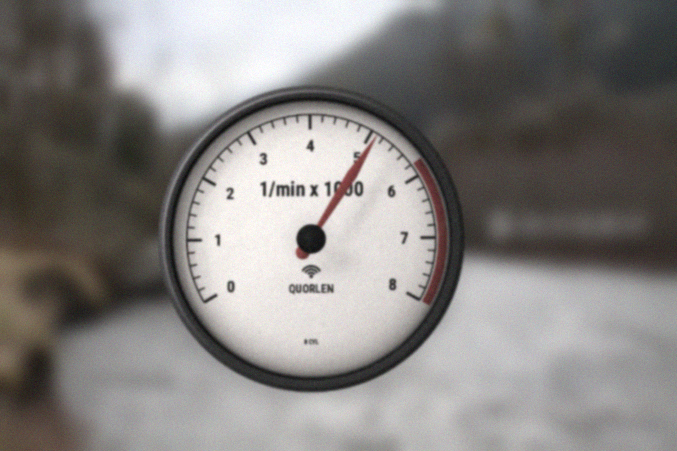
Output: 5100 rpm
